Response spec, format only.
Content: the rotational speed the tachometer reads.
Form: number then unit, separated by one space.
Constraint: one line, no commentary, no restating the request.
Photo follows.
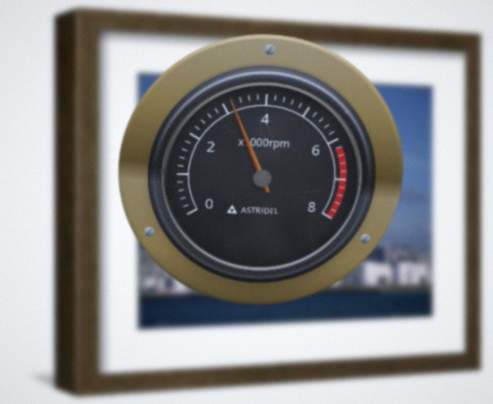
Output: 3200 rpm
